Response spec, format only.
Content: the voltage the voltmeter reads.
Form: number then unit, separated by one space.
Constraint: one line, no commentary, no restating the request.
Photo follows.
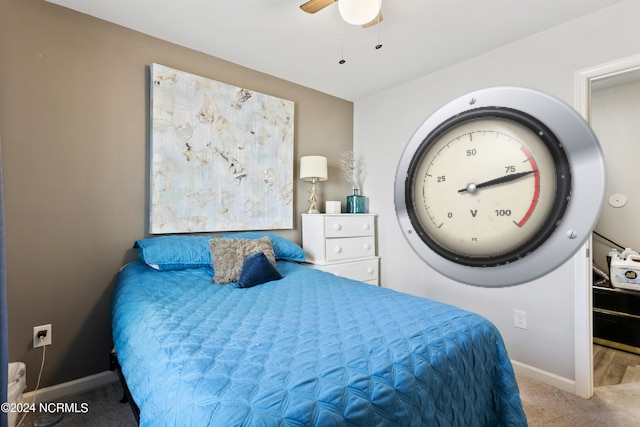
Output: 80 V
